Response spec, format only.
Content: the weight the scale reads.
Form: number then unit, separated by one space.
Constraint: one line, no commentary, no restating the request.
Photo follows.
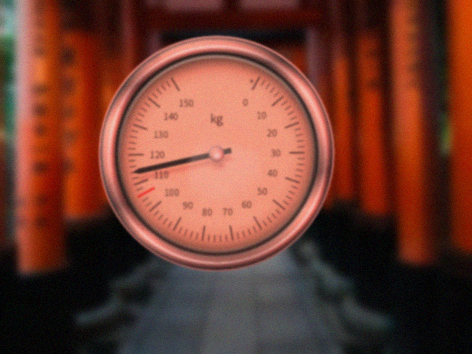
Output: 114 kg
